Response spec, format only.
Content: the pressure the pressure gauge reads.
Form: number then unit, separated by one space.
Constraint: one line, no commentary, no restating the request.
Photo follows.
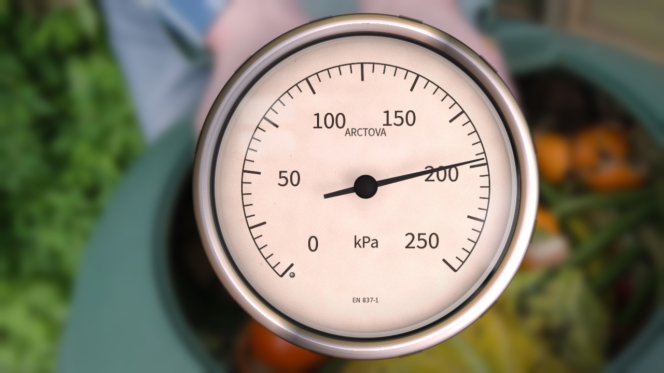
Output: 197.5 kPa
